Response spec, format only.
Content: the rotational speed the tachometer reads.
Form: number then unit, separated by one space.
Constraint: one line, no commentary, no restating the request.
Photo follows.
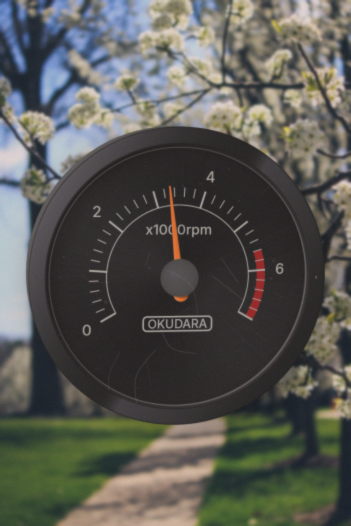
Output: 3300 rpm
